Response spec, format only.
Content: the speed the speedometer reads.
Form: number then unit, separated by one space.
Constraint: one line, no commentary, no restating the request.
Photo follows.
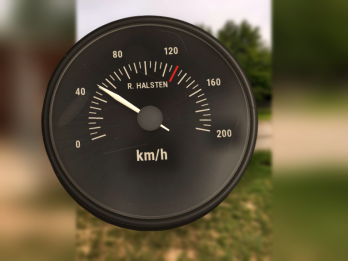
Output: 50 km/h
